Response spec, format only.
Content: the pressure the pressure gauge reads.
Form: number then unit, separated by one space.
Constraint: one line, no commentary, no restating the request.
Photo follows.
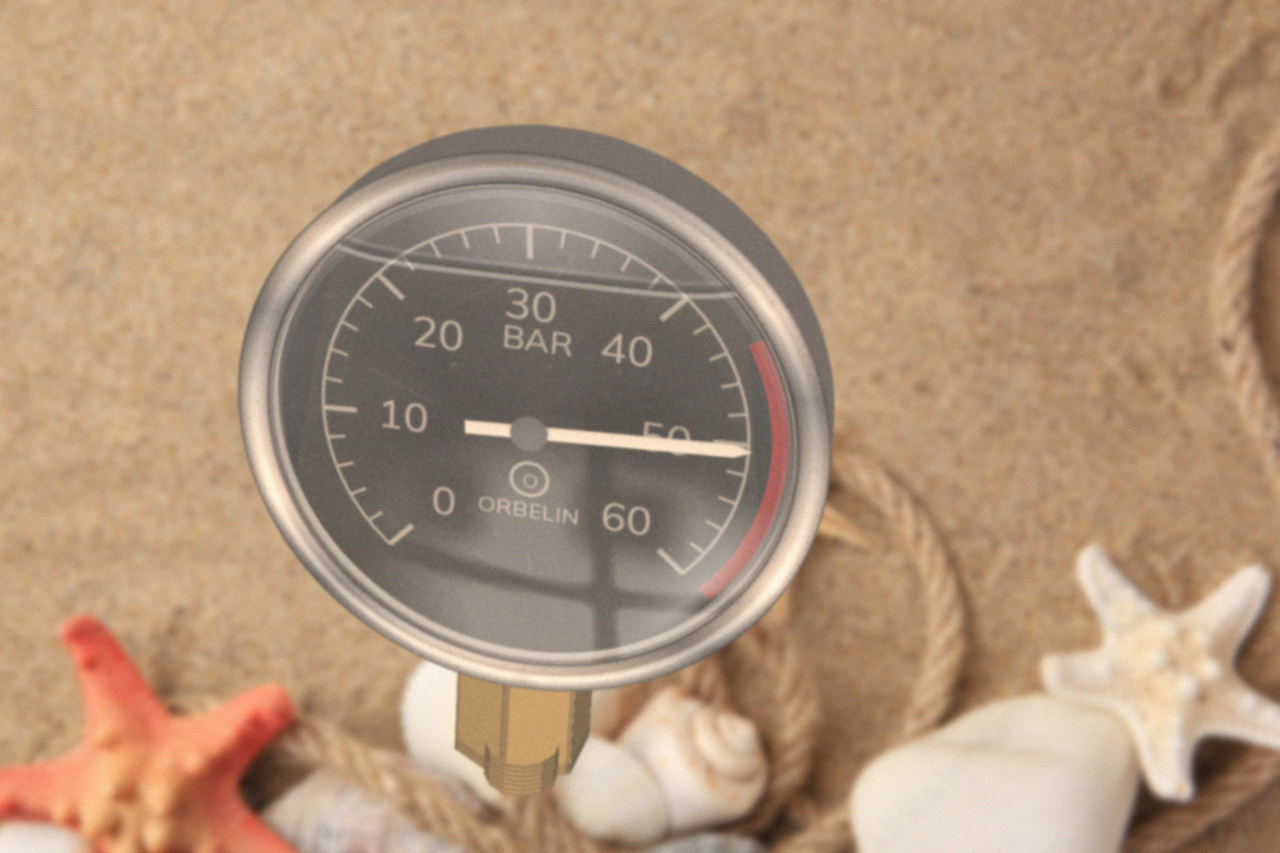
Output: 50 bar
